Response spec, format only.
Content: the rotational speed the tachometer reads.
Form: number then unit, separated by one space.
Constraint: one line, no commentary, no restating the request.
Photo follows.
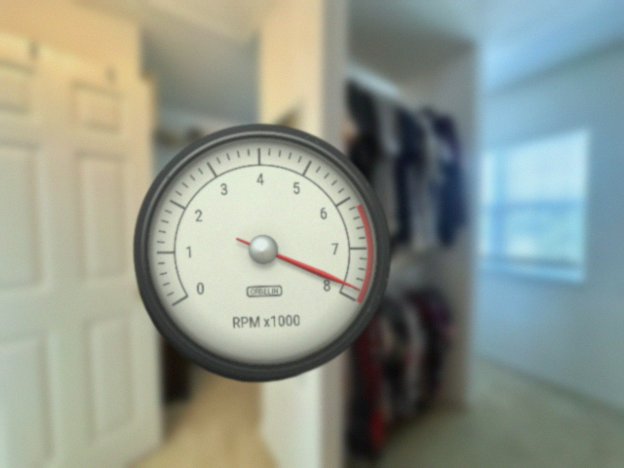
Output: 7800 rpm
